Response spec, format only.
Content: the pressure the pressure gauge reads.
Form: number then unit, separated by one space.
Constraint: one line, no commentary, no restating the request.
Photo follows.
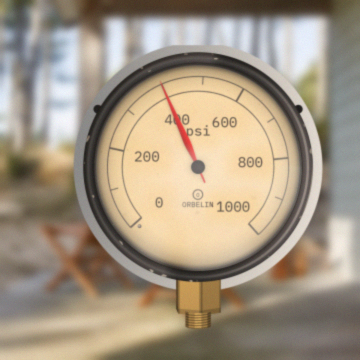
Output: 400 psi
